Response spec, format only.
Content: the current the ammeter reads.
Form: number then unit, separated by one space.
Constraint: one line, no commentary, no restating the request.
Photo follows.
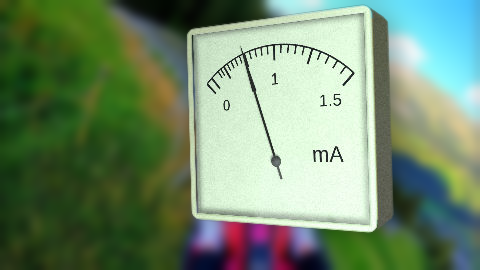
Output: 0.75 mA
